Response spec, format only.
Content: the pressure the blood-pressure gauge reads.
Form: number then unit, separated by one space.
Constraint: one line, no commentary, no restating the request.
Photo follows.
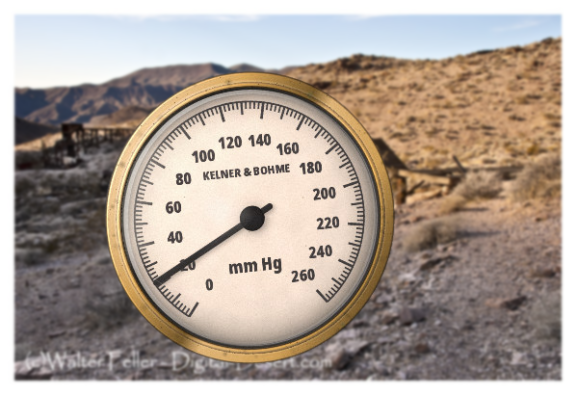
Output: 22 mmHg
